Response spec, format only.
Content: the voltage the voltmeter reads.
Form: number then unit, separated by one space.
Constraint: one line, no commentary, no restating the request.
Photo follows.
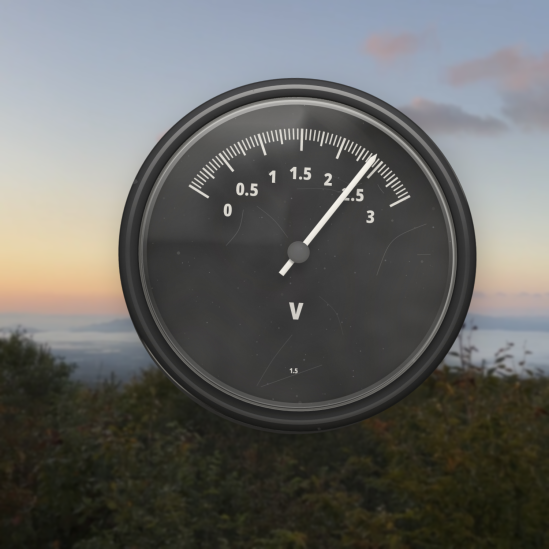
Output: 2.4 V
